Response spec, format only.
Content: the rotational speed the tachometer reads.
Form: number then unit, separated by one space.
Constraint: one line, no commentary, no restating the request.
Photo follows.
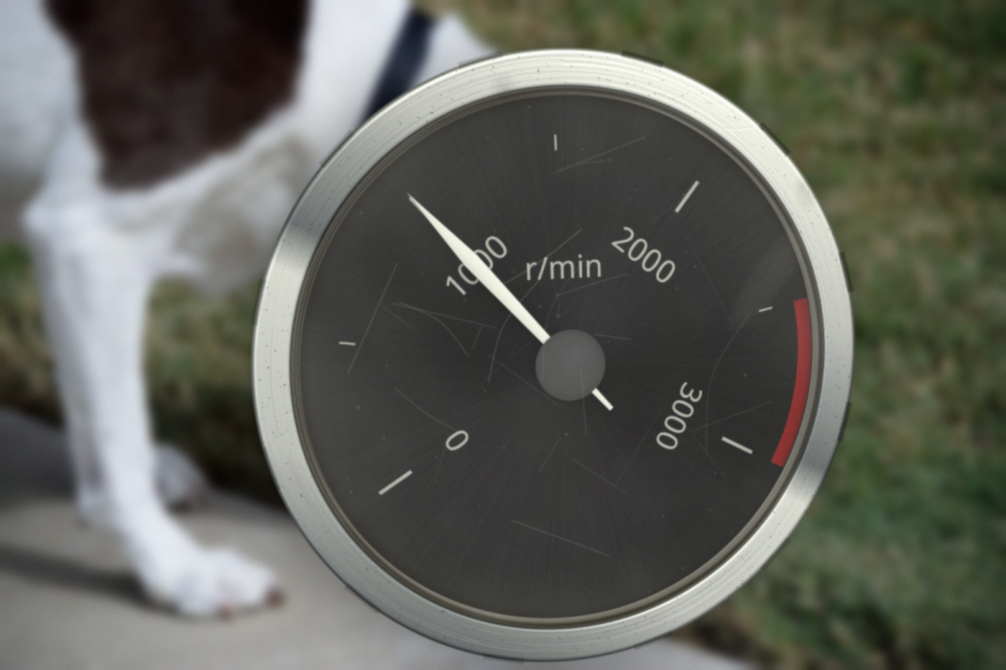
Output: 1000 rpm
